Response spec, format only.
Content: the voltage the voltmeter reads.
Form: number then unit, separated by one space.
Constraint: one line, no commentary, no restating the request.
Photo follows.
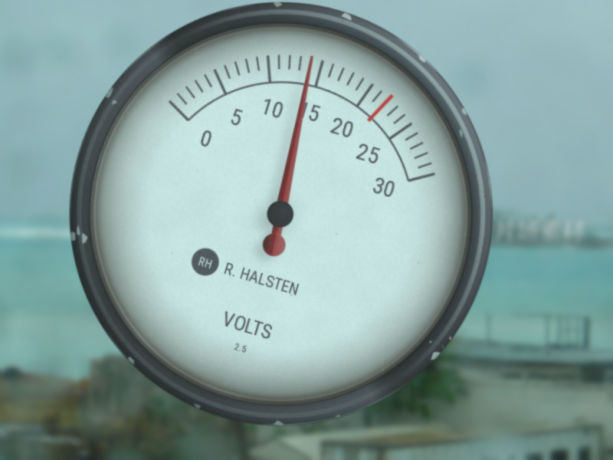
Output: 14 V
